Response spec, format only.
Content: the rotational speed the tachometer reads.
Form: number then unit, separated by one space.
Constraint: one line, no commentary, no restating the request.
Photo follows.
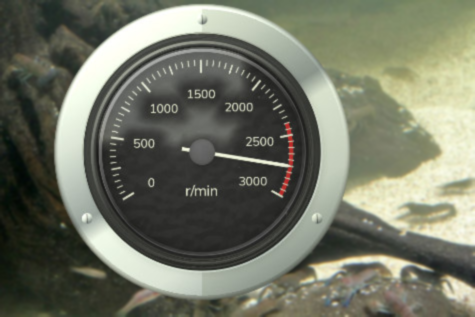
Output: 2750 rpm
